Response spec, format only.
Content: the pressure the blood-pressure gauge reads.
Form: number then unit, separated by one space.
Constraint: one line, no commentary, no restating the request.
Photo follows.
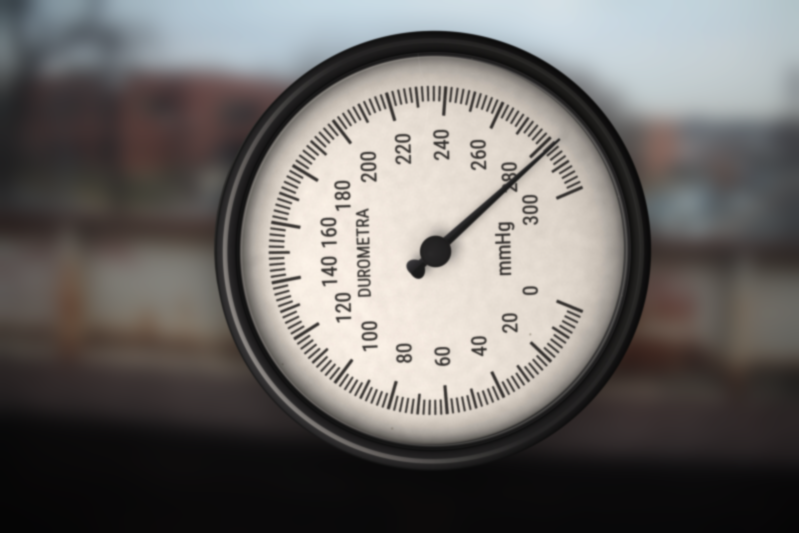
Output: 282 mmHg
